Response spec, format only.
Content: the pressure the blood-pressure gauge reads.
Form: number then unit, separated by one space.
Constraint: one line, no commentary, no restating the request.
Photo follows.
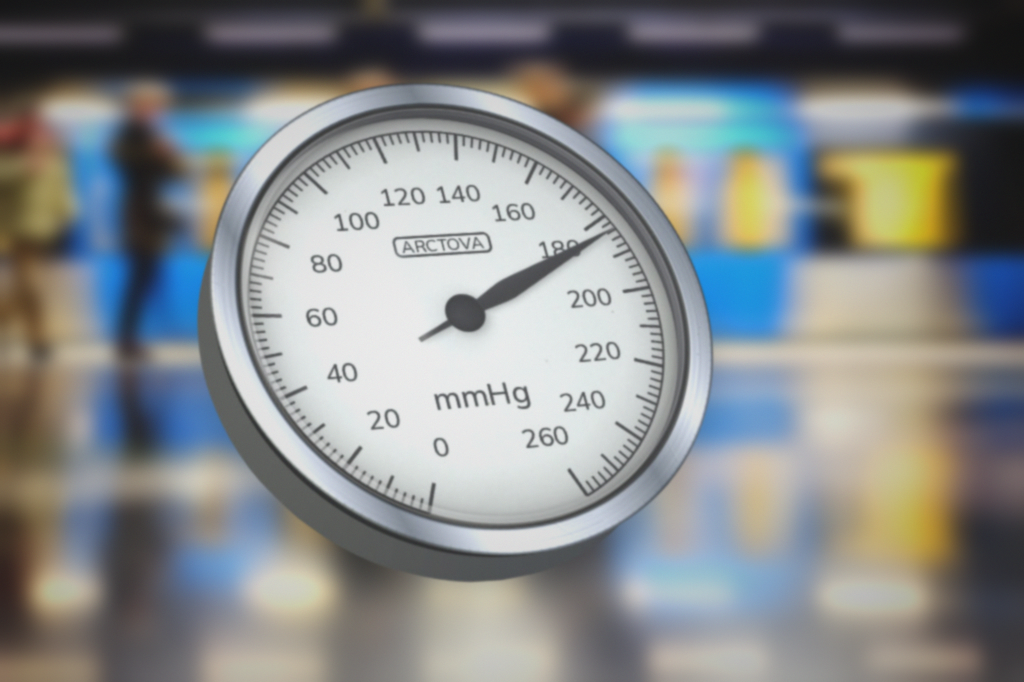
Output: 184 mmHg
